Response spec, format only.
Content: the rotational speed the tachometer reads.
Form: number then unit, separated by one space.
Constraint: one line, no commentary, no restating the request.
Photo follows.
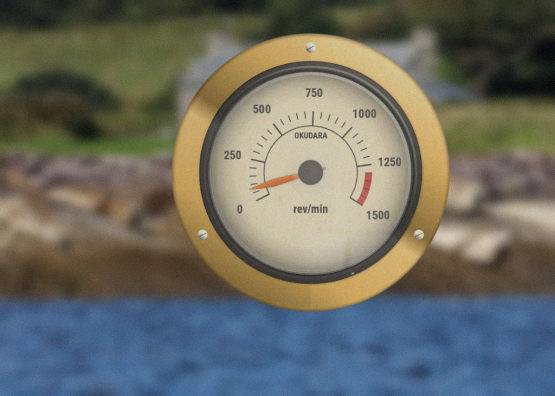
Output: 75 rpm
